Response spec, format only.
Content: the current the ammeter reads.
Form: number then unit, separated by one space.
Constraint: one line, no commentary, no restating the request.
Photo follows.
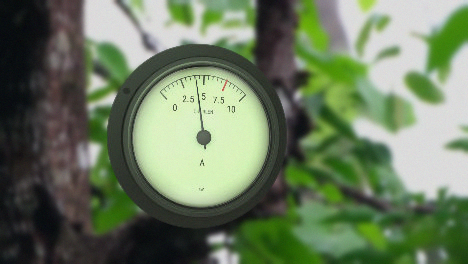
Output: 4 A
